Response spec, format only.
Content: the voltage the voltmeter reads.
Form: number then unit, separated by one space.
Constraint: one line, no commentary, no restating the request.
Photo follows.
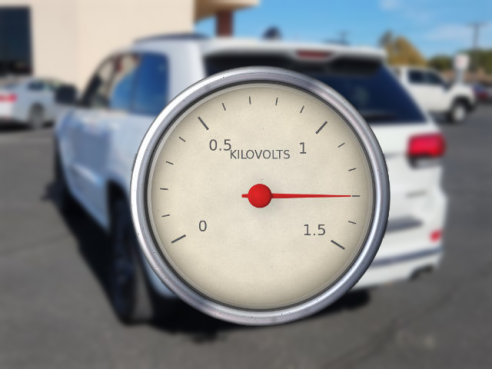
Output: 1.3 kV
